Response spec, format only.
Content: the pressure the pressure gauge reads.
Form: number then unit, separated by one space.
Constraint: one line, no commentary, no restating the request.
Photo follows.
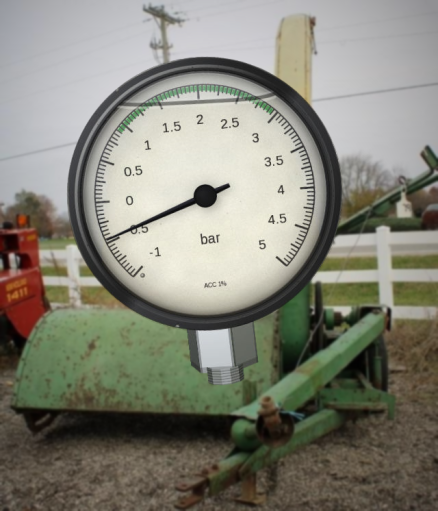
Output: -0.45 bar
